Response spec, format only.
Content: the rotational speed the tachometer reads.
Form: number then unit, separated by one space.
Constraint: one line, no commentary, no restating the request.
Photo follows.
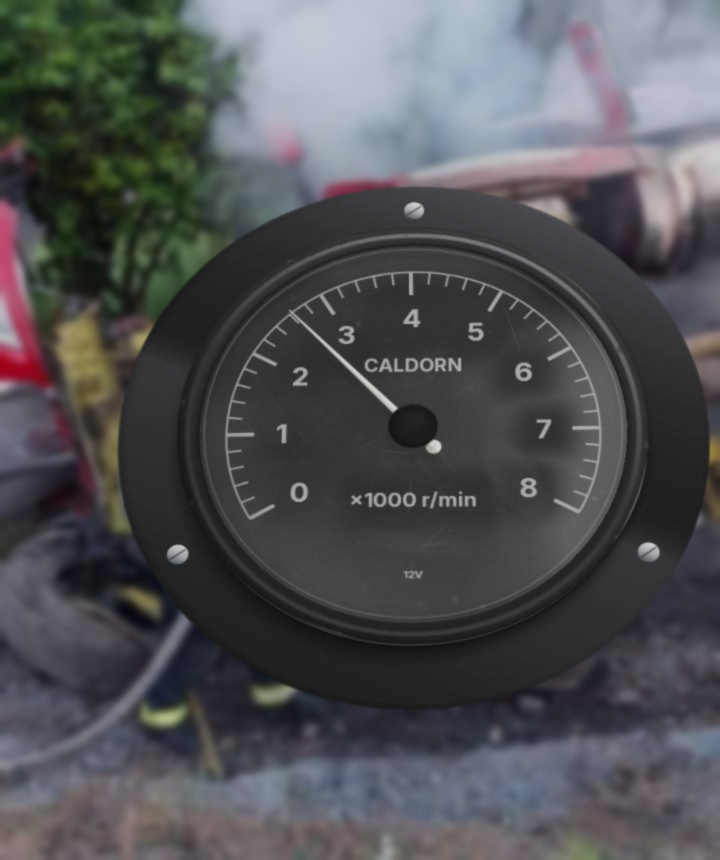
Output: 2600 rpm
